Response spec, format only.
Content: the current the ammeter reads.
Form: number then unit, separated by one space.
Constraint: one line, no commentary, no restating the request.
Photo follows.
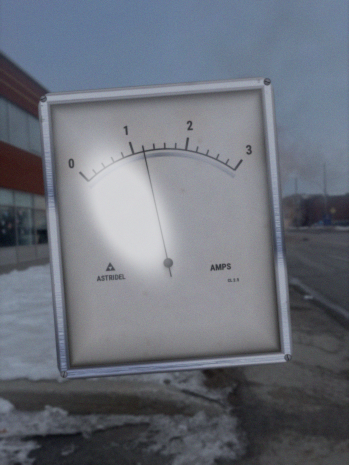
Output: 1.2 A
